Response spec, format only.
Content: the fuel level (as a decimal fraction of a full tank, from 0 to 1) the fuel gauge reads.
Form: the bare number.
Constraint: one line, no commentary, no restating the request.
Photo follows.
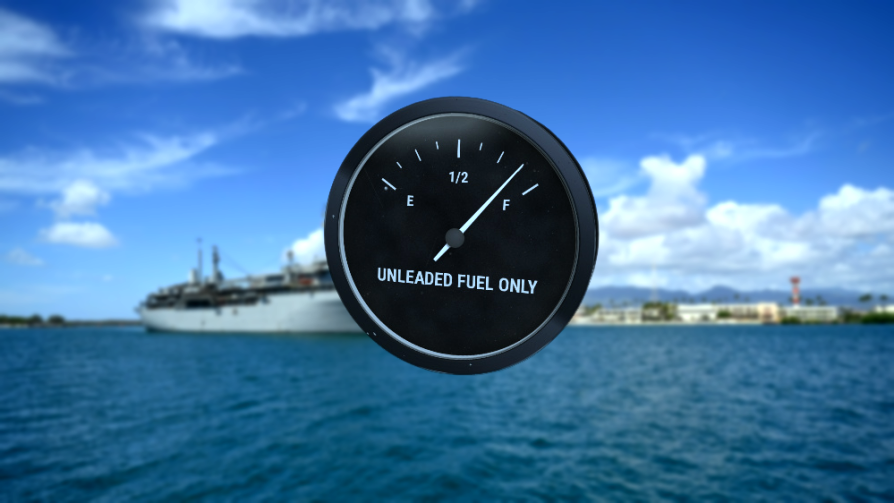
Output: 0.875
